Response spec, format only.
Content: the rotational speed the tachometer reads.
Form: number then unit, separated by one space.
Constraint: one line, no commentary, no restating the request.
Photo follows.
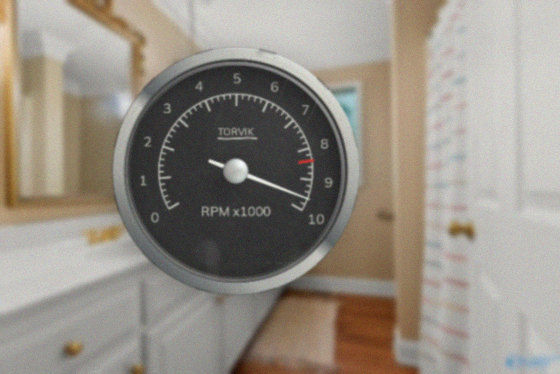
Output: 9600 rpm
